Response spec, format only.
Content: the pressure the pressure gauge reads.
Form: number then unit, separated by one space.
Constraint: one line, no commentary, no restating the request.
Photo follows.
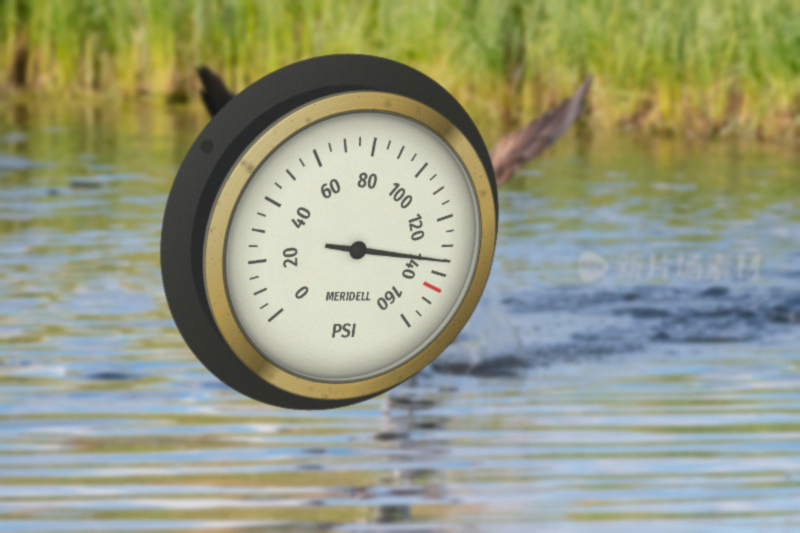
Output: 135 psi
